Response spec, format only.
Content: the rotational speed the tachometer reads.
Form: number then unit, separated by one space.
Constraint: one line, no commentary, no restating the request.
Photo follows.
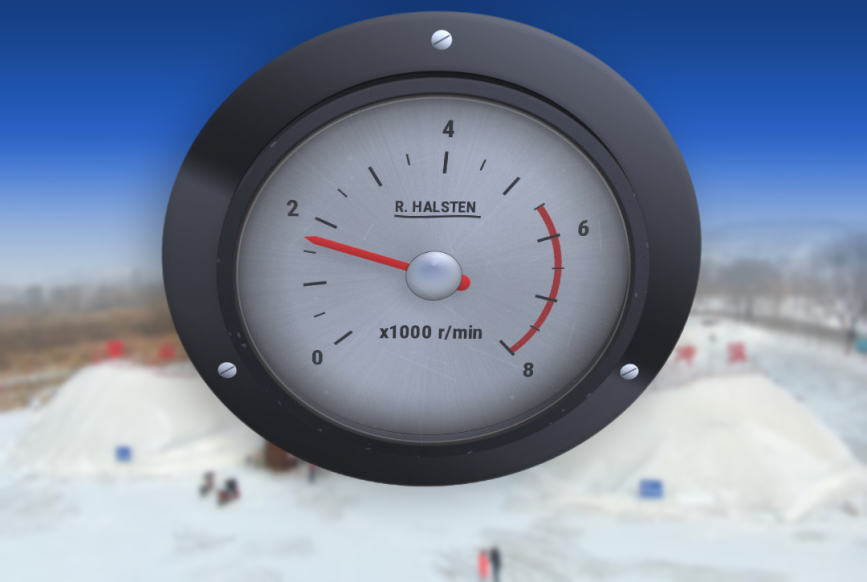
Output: 1750 rpm
